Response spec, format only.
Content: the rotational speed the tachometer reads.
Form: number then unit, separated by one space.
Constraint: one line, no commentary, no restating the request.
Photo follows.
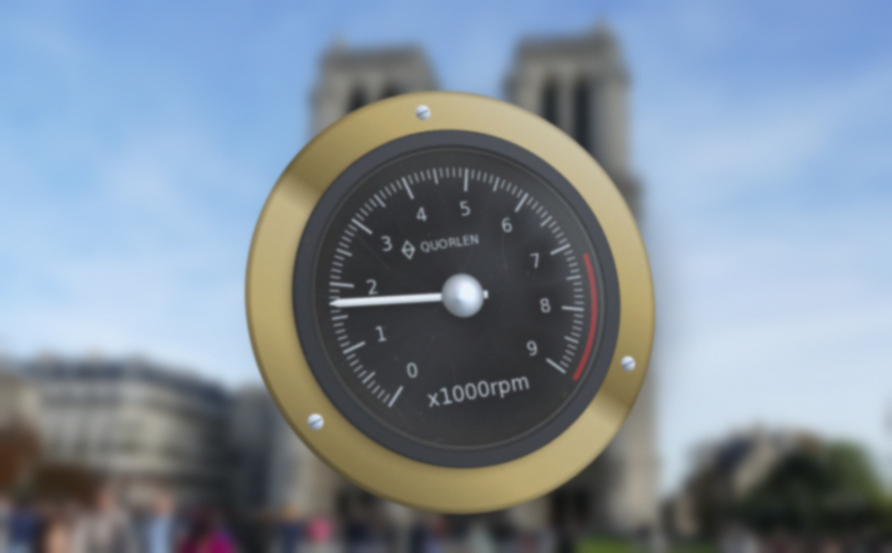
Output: 1700 rpm
